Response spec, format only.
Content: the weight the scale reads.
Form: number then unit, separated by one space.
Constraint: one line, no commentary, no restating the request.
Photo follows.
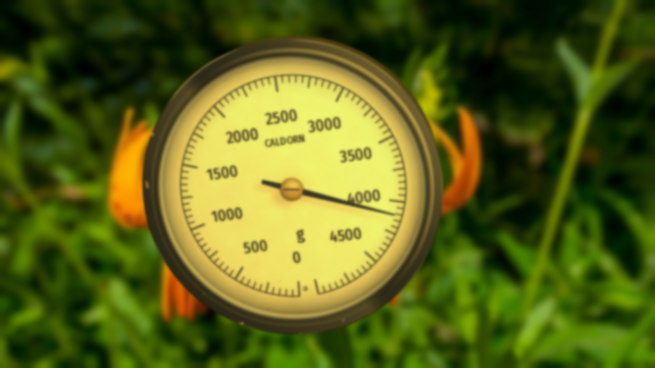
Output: 4100 g
